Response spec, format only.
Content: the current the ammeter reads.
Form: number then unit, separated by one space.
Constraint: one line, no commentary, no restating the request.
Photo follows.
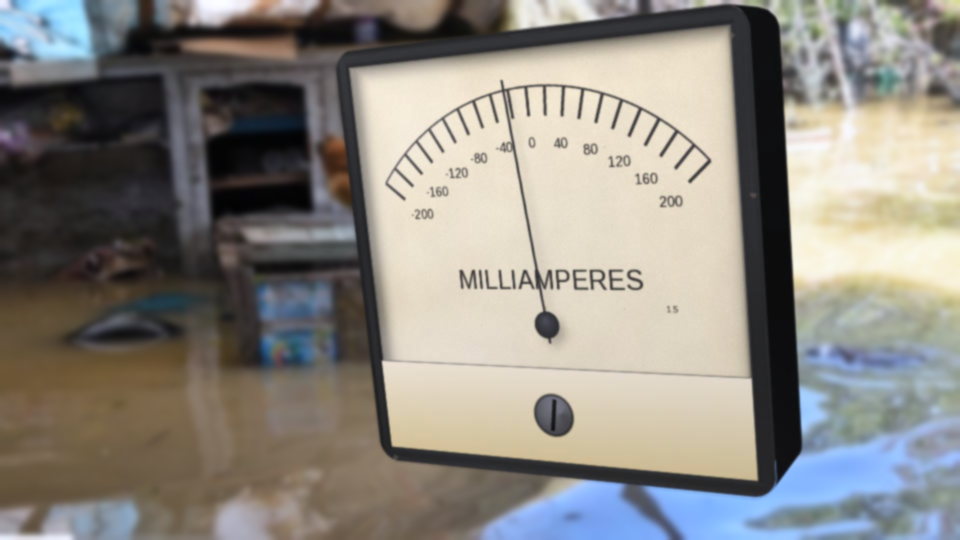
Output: -20 mA
